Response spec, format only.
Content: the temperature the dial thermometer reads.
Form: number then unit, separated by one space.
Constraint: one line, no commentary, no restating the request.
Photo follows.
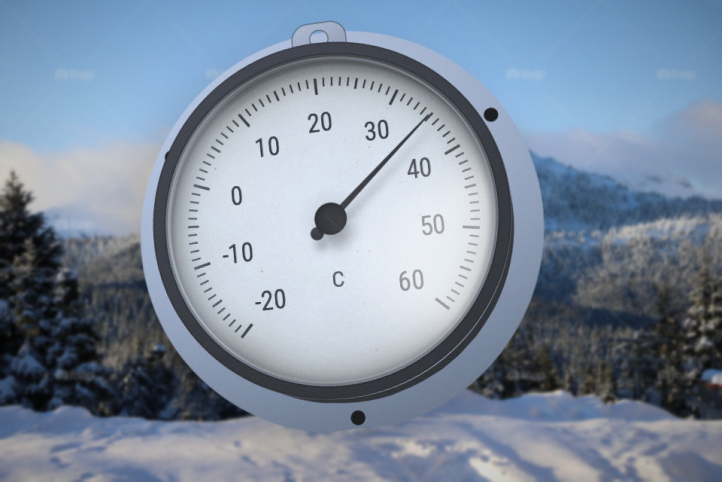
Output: 35 °C
